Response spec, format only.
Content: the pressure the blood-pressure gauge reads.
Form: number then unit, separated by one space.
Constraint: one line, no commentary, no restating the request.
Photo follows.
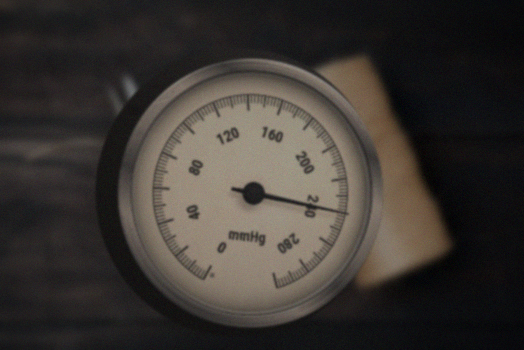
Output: 240 mmHg
